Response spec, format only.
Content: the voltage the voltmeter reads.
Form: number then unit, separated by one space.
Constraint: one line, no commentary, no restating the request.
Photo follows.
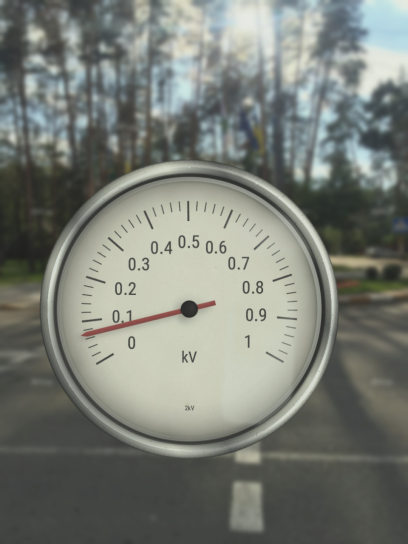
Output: 0.07 kV
